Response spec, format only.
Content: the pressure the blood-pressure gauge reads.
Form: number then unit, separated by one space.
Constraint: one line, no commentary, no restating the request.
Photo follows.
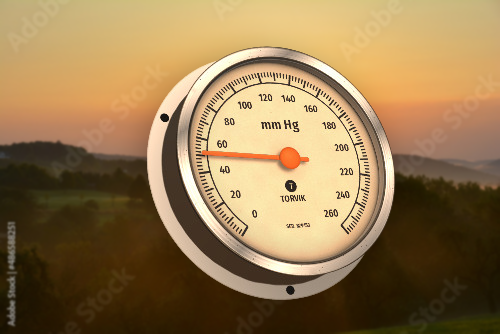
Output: 50 mmHg
